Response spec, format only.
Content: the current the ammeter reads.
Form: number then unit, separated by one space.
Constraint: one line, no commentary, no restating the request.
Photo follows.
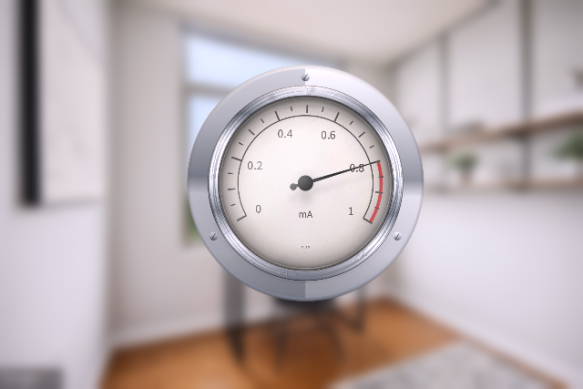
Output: 0.8 mA
